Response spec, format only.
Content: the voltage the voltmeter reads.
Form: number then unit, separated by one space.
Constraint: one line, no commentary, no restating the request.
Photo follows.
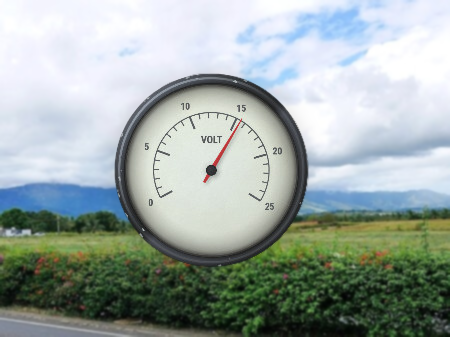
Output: 15.5 V
